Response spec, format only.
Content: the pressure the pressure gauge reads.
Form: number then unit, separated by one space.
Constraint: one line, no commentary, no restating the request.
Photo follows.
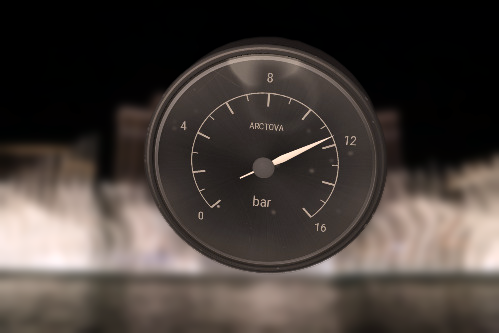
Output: 11.5 bar
